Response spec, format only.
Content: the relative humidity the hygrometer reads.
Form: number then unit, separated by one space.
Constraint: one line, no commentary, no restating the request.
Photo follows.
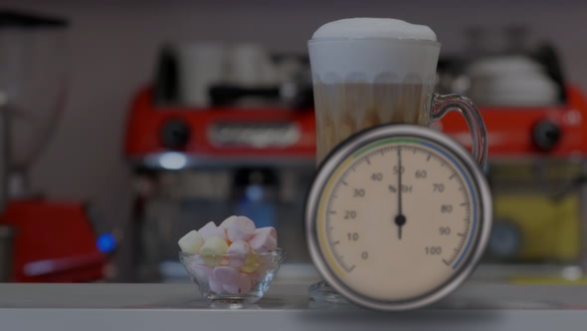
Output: 50 %
